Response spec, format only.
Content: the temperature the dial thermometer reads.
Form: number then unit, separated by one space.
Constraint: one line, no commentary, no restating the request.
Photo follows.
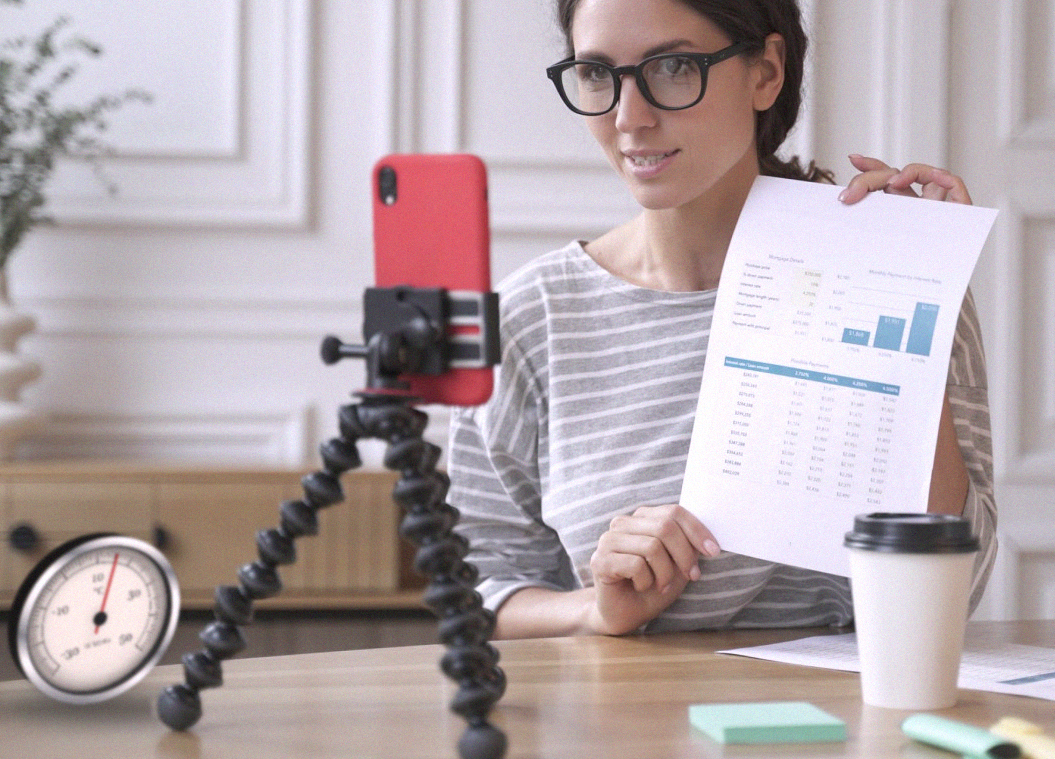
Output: 15 °C
